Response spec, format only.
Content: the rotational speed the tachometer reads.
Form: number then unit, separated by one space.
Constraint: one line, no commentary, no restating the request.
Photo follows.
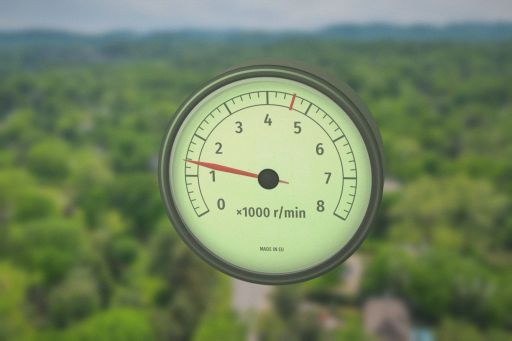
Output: 1400 rpm
